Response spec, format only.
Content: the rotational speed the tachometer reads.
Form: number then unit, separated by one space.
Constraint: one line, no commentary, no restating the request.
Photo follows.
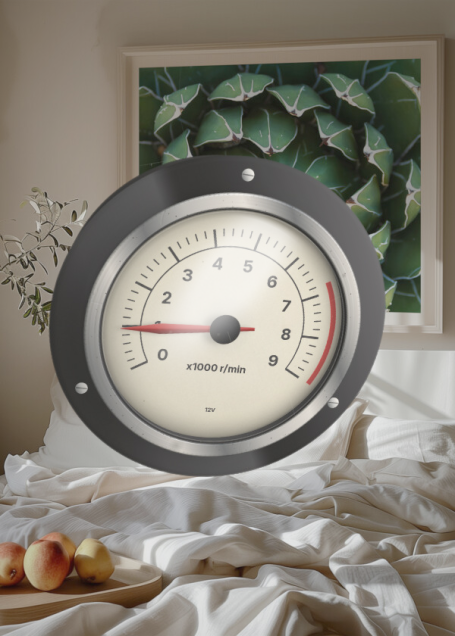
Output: 1000 rpm
